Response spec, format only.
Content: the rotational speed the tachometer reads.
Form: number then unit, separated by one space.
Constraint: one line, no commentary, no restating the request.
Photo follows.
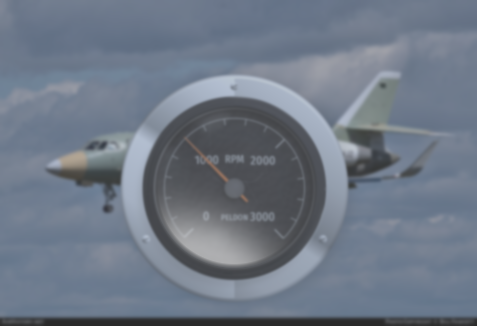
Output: 1000 rpm
